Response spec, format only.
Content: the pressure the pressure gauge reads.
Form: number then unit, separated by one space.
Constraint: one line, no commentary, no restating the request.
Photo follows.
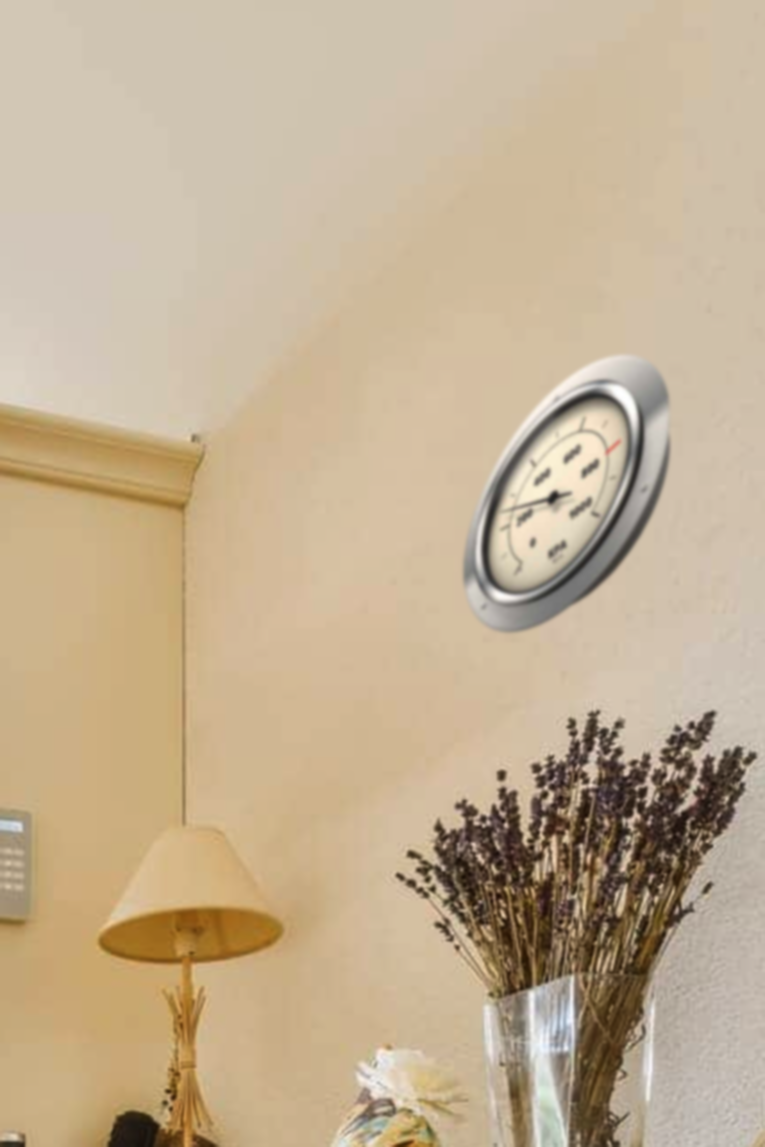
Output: 250 kPa
